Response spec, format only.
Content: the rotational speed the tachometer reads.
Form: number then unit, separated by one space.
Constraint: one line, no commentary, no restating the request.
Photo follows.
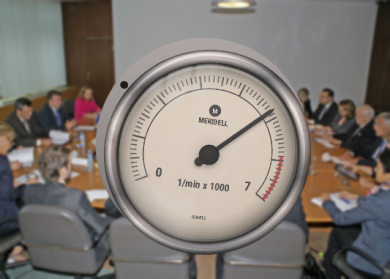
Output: 4800 rpm
